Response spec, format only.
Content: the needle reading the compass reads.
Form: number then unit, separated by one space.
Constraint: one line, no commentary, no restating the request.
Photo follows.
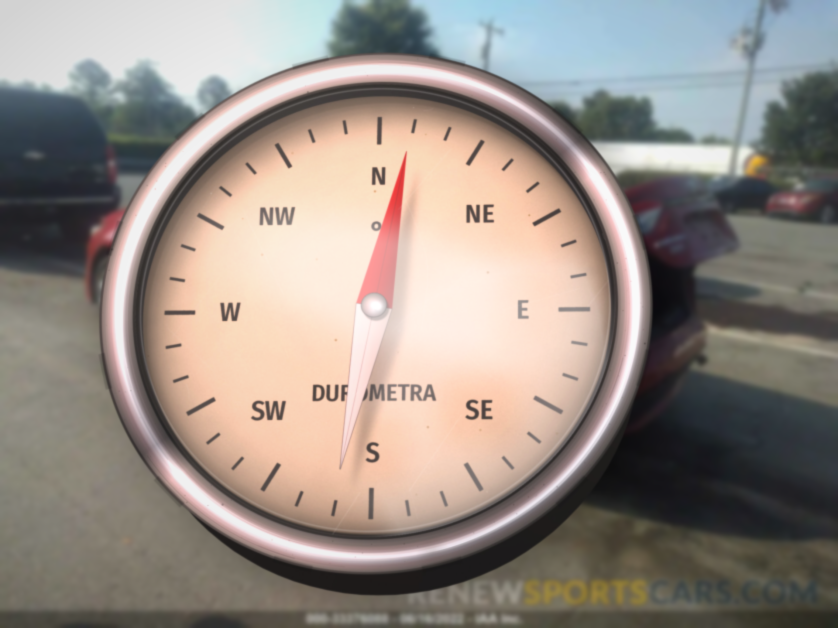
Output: 10 °
